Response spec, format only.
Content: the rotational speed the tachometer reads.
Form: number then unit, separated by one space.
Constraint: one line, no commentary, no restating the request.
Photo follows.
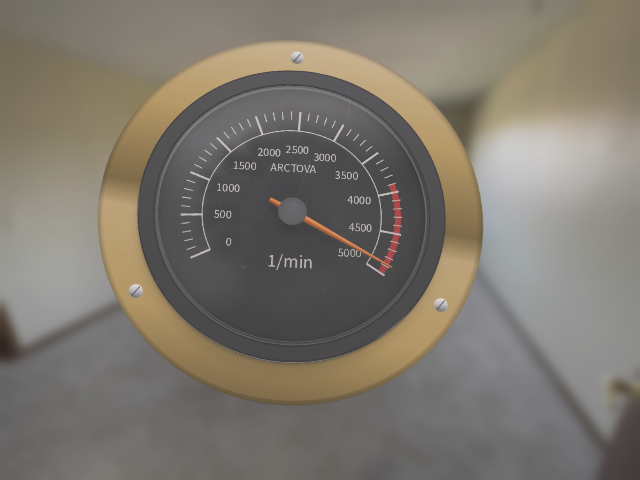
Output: 4900 rpm
